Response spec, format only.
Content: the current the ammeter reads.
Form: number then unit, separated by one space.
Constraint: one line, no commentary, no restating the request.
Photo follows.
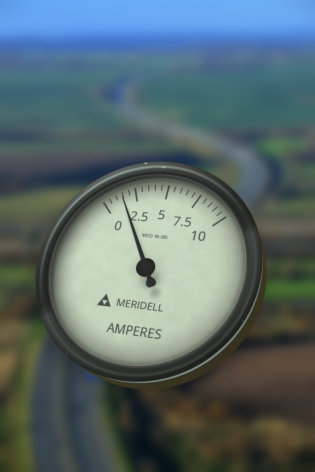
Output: 1.5 A
